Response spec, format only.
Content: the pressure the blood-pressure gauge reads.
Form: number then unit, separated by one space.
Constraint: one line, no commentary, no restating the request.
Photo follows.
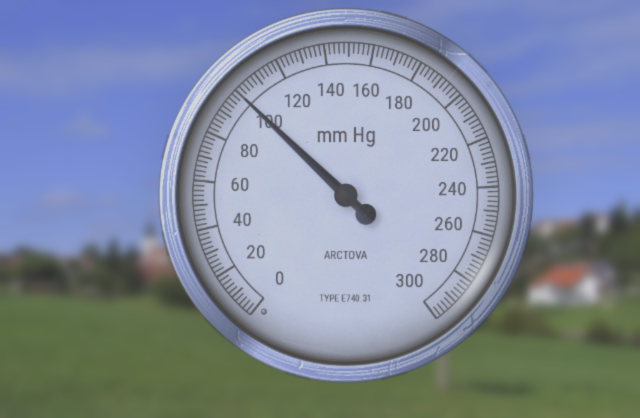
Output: 100 mmHg
